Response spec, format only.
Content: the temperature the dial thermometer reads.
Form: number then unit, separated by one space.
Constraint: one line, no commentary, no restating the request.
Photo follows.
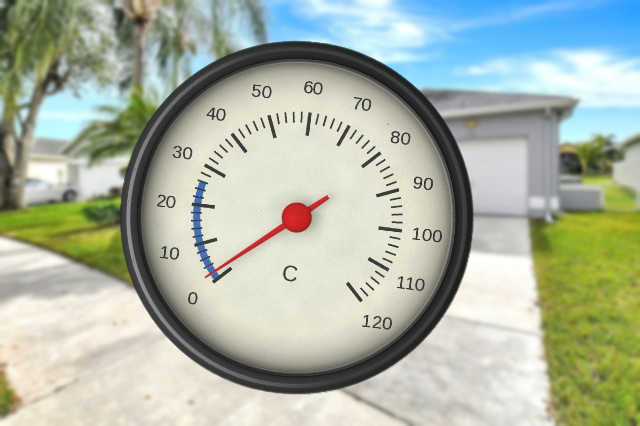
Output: 2 °C
